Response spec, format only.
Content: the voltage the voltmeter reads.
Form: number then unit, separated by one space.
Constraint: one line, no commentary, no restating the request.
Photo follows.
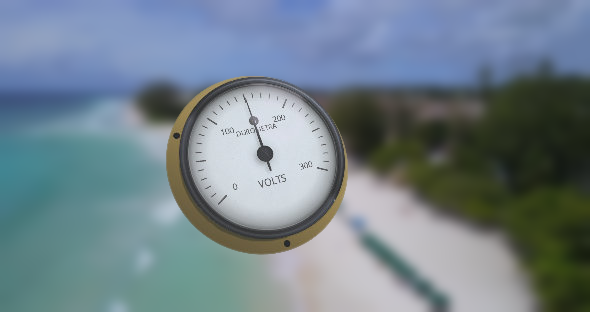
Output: 150 V
